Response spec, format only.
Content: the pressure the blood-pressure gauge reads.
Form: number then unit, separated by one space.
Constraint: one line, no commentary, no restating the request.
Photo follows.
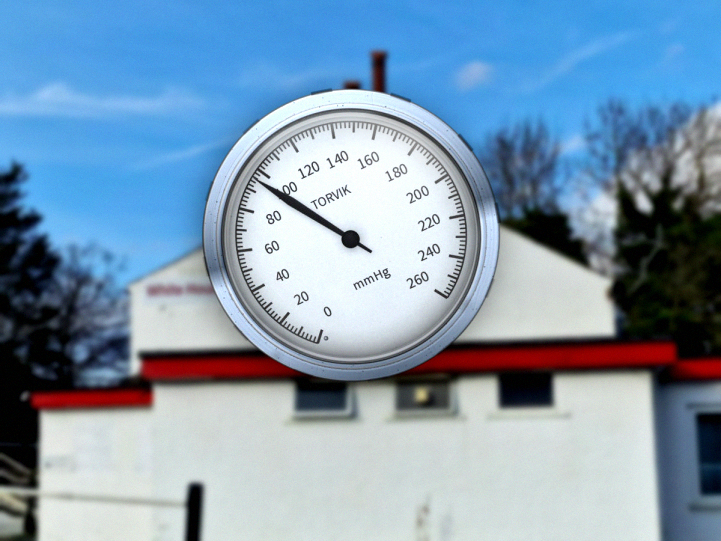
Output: 96 mmHg
